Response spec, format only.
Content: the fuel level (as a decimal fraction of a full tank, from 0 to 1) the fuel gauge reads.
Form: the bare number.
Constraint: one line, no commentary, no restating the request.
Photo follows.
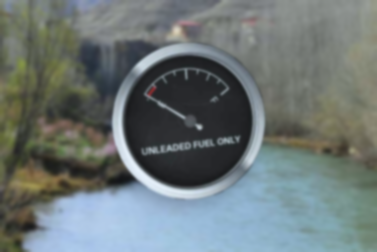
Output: 0
